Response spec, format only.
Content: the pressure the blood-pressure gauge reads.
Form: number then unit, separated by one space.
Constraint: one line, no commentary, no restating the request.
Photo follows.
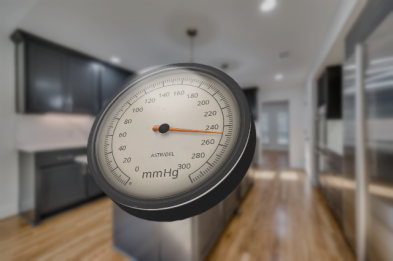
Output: 250 mmHg
